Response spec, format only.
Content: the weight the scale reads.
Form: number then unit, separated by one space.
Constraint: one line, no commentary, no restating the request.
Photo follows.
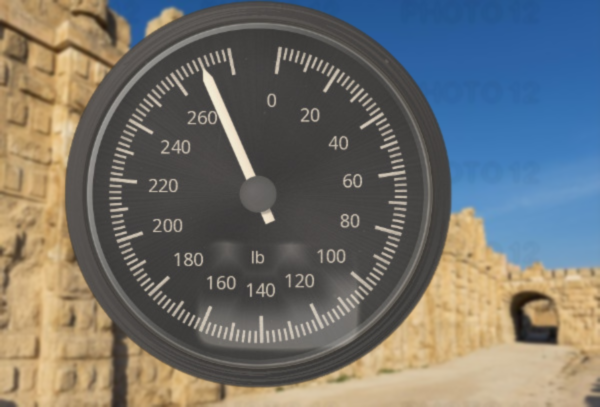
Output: 270 lb
